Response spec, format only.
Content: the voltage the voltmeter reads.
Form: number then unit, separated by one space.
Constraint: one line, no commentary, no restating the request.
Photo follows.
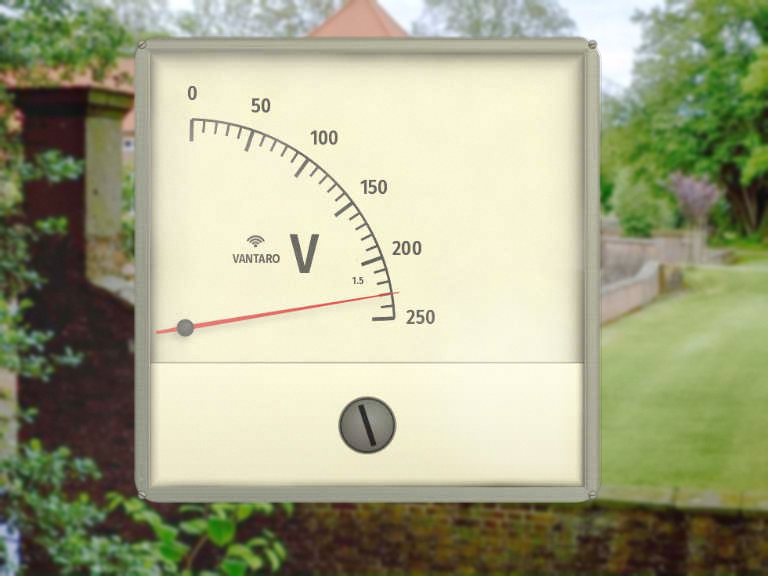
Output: 230 V
